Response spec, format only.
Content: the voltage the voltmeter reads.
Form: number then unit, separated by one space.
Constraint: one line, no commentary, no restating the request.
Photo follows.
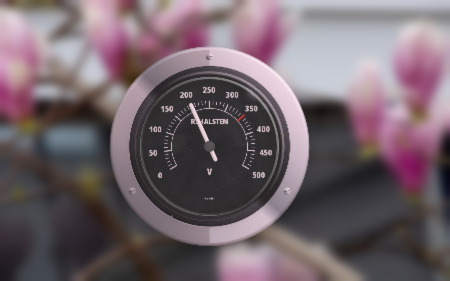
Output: 200 V
